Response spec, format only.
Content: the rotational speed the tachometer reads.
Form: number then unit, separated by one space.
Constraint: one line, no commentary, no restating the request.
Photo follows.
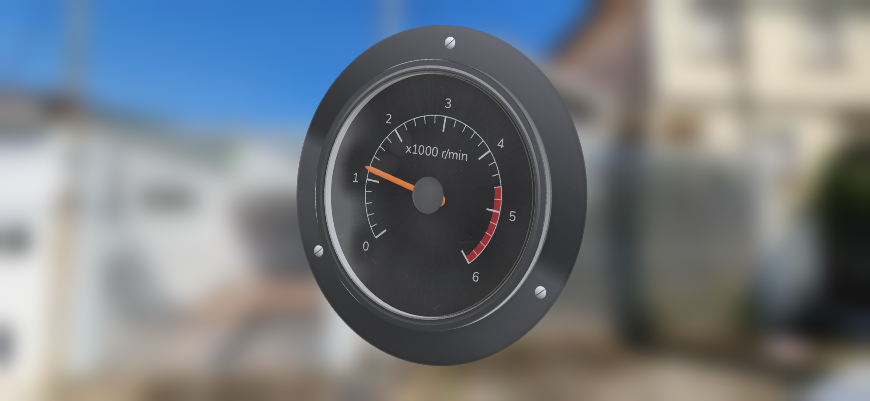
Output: 1200 rpm
